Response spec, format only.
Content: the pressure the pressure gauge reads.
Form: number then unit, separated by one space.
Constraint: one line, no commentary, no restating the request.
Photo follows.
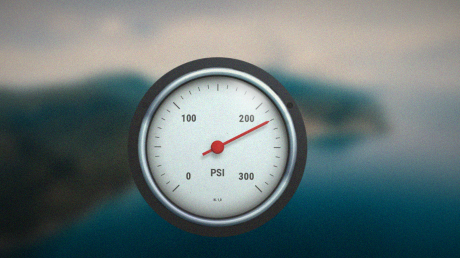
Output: 220 psi
